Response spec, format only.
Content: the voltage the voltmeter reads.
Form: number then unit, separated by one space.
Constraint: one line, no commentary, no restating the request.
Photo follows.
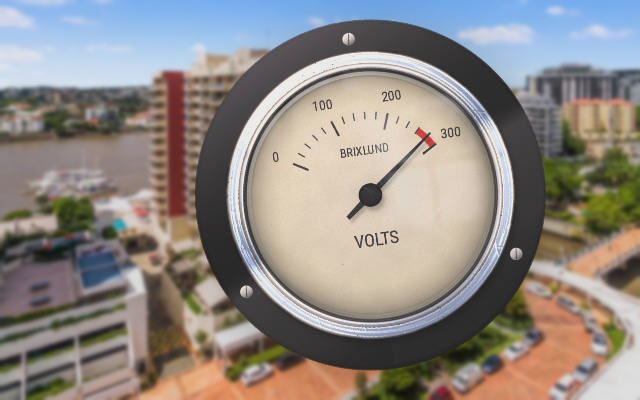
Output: 280 V
